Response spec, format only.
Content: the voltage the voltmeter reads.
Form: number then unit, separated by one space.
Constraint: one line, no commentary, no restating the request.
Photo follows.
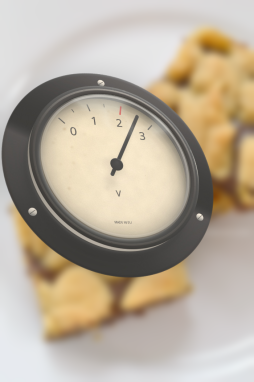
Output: 2.5 V
